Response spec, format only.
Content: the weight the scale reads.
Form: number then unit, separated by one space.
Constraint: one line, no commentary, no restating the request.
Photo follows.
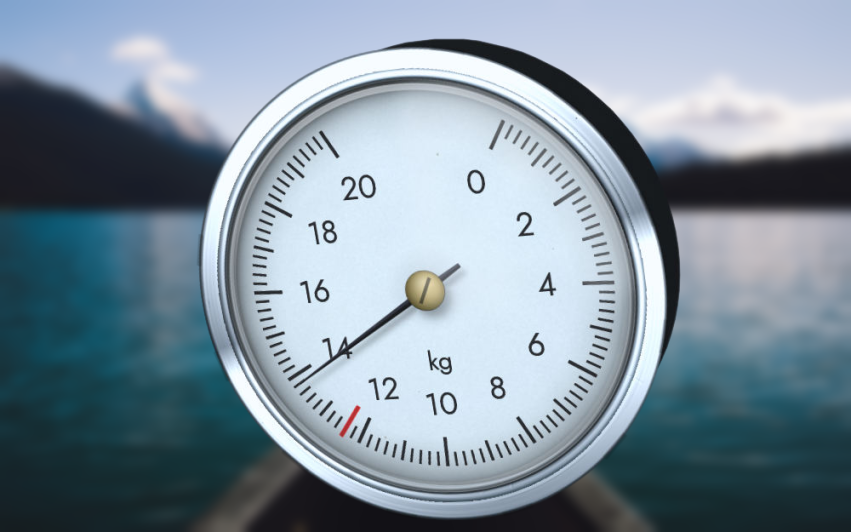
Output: 13.8 kg
